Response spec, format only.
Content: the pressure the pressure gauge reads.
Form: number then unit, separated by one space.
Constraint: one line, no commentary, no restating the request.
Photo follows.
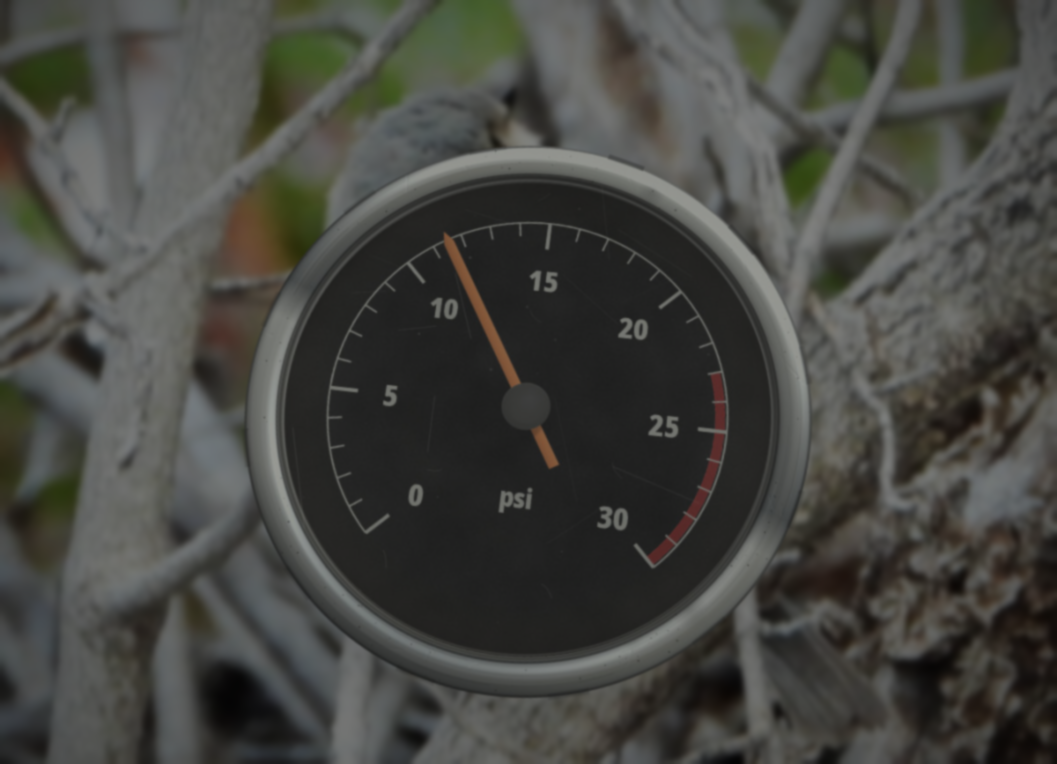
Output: 11.5 psi
